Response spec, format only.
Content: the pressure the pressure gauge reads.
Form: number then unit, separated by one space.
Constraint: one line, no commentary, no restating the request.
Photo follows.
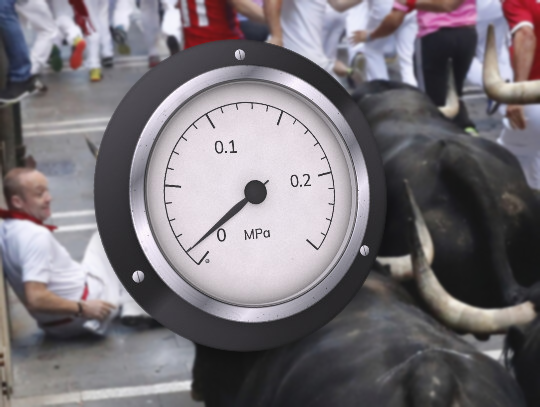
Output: 0.01 MPa
